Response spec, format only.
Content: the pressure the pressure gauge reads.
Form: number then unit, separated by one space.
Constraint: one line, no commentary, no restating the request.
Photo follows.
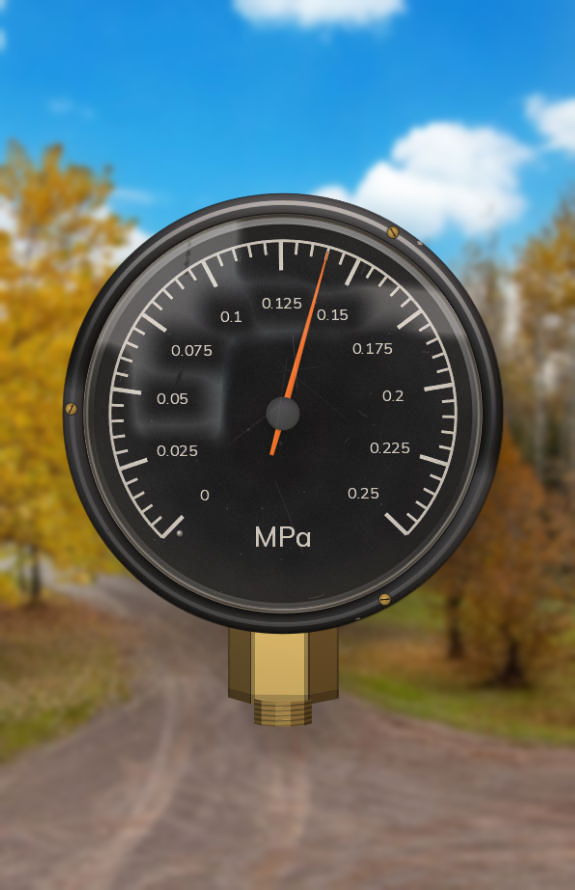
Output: 0.14 MPa
